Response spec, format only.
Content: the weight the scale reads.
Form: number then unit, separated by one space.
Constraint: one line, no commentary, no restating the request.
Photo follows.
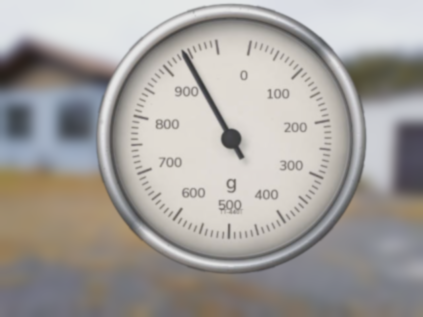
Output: 940 g
